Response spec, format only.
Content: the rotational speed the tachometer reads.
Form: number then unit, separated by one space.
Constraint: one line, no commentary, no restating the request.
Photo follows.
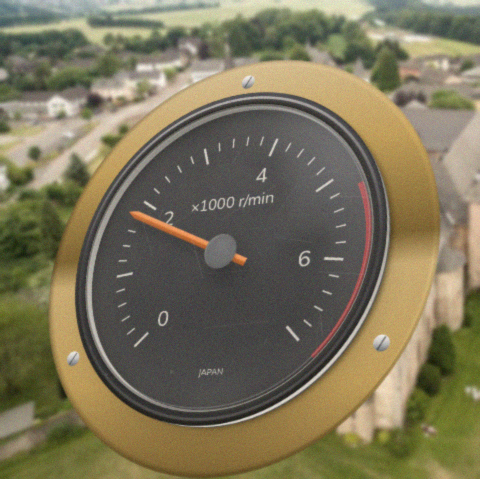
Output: 1800 rpm
